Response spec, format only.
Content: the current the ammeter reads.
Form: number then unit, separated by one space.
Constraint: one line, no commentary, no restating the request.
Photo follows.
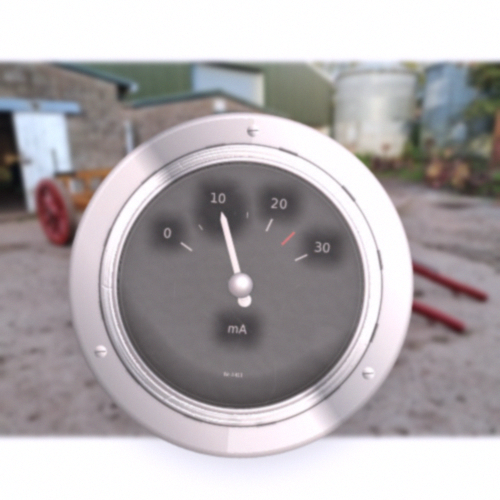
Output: 10 mA
